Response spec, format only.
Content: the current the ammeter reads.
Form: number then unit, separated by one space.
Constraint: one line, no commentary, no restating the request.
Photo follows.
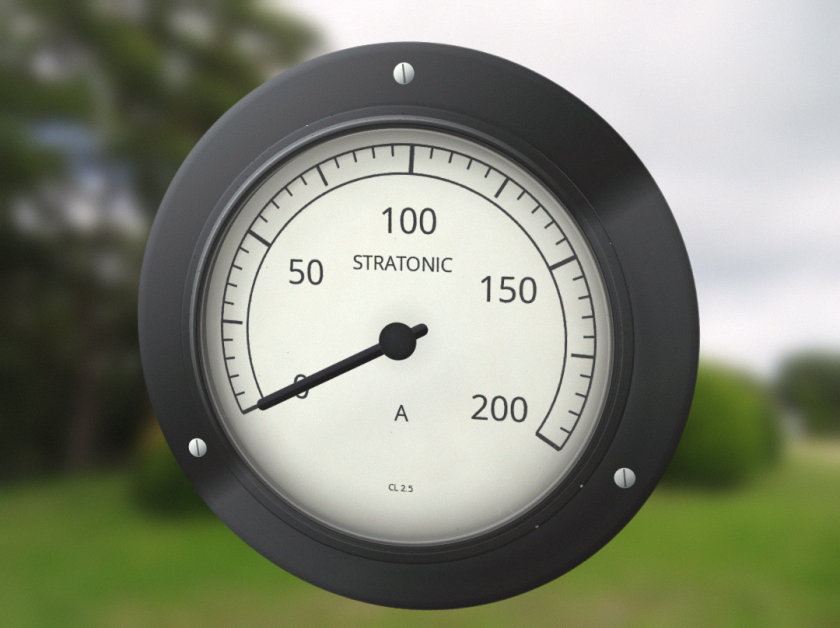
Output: 0 A
